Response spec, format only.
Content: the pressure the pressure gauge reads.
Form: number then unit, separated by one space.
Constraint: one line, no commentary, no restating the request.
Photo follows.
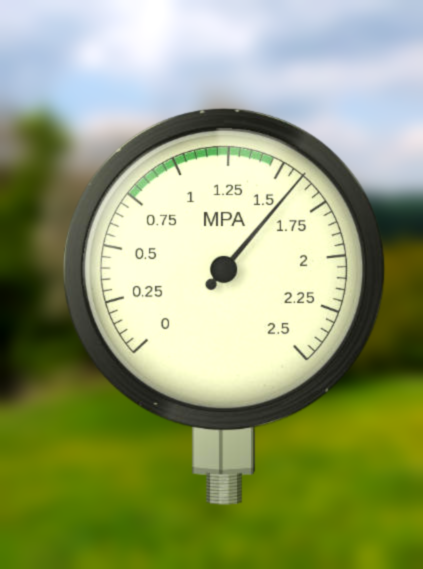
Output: 1.6 MPa
